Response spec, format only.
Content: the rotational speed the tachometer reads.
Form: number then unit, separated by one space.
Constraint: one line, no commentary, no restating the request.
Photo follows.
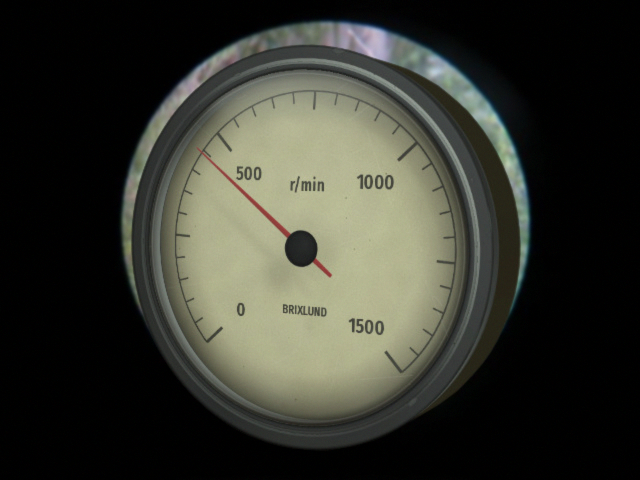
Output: 450 rpm
